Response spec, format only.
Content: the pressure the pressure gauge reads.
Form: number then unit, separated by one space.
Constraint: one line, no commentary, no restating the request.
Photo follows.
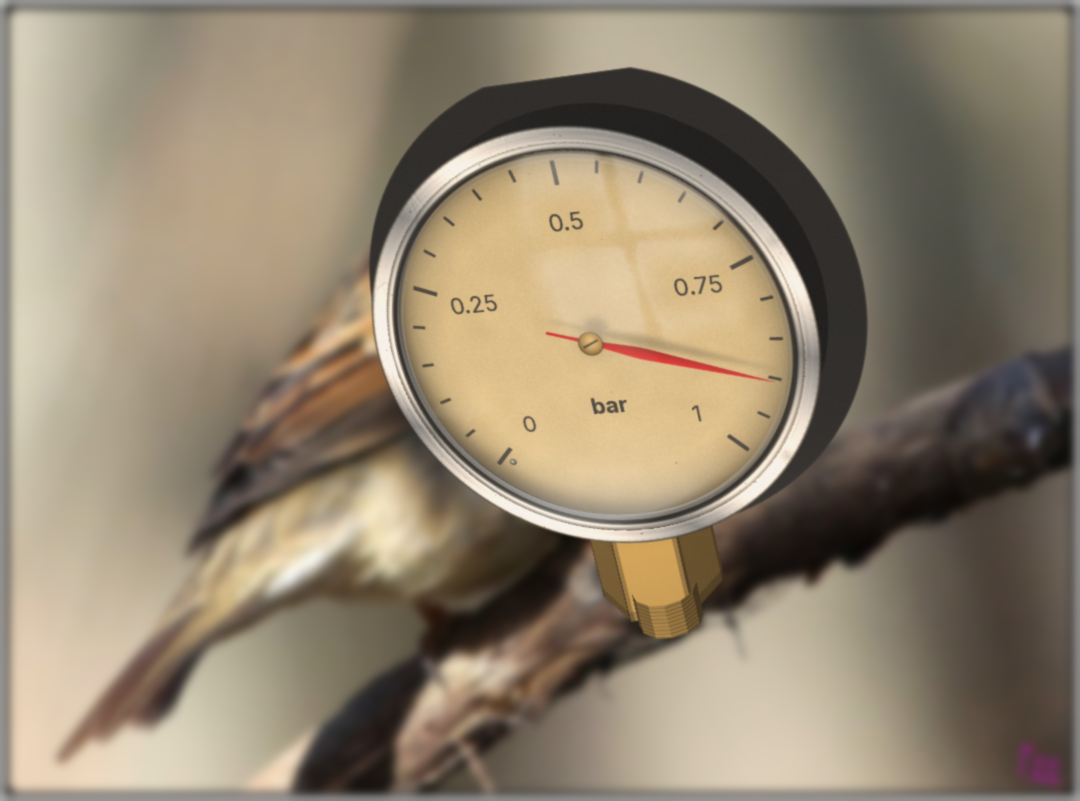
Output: 0.9 bar
